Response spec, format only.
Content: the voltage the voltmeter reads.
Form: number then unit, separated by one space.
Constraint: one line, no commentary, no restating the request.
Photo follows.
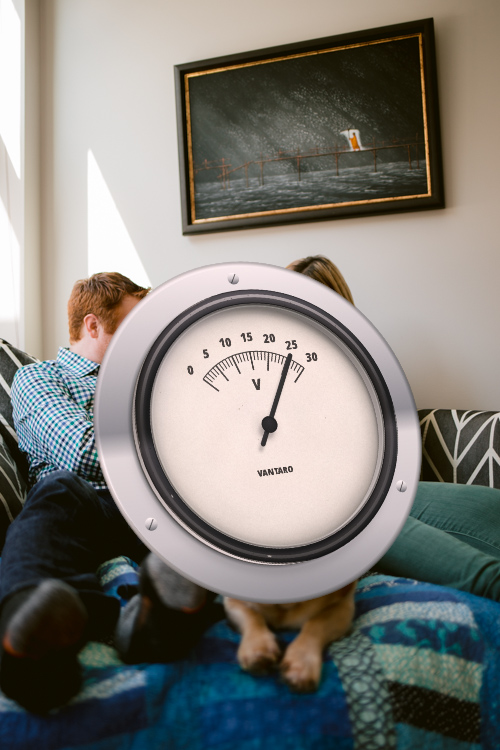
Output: 25 V
